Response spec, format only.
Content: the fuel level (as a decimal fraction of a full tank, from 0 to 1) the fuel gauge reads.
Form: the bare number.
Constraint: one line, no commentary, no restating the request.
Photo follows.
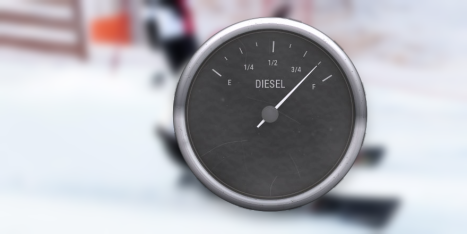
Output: 0.875
